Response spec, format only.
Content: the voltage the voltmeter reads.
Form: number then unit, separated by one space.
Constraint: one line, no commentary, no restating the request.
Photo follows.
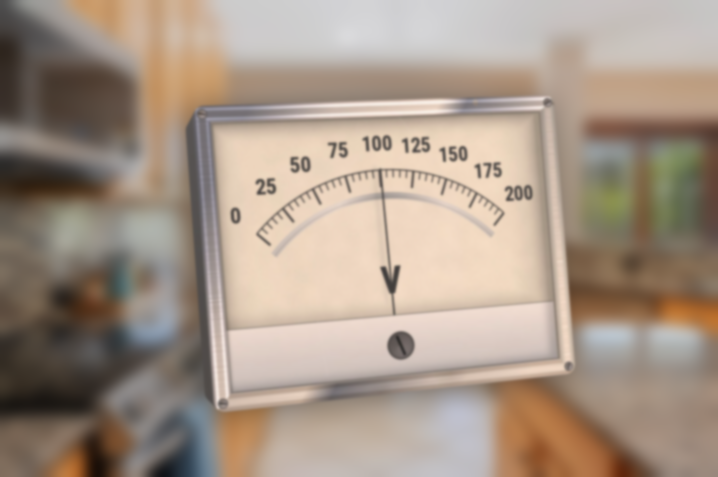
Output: 100 V
